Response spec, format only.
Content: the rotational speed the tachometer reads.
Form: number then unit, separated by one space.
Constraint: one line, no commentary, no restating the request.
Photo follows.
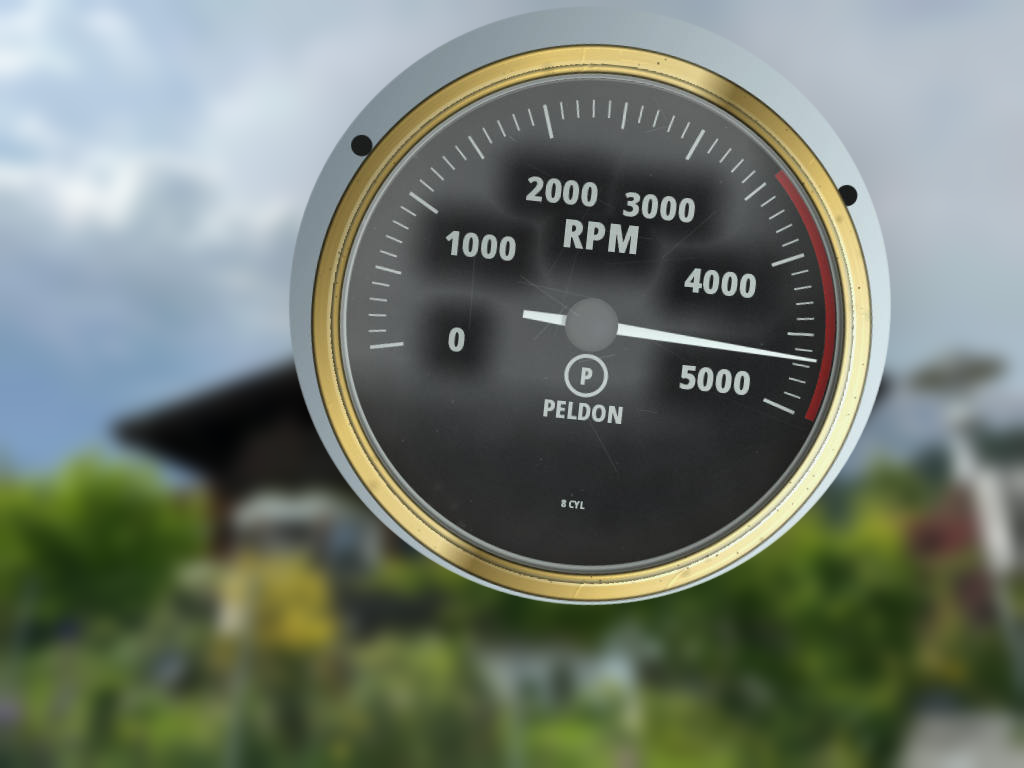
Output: 4650 rpm
